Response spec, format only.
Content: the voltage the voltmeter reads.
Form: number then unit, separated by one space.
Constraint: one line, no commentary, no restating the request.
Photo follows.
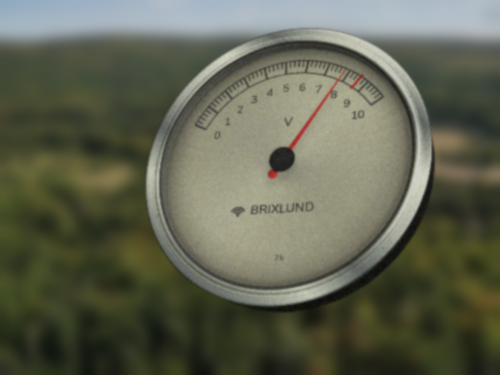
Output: 8 V
